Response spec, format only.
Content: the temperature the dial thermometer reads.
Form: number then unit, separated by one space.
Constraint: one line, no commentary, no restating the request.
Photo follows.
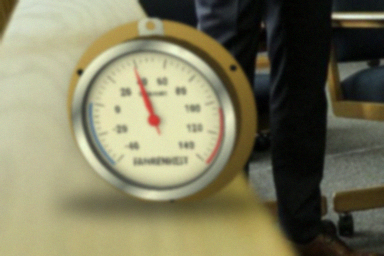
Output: 40 °F
